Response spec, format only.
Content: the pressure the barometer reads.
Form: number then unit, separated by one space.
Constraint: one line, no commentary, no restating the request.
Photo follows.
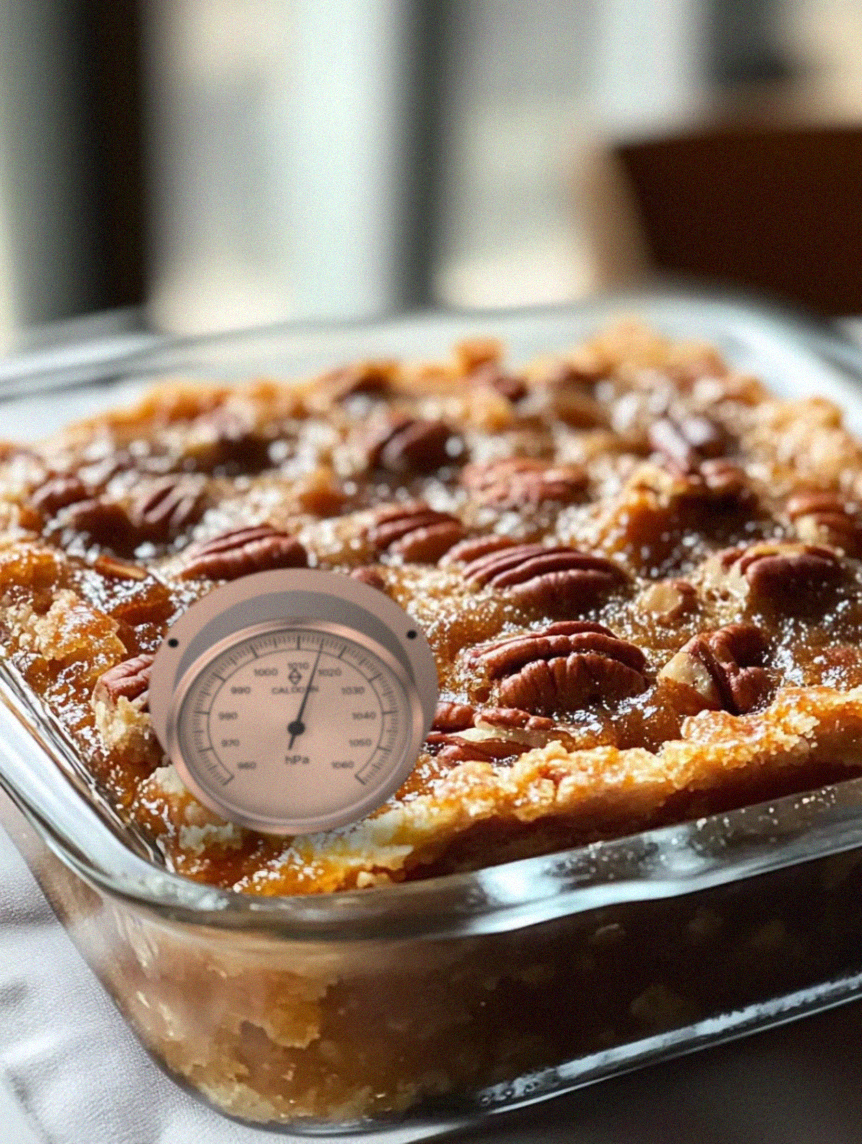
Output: 1015 hPa
